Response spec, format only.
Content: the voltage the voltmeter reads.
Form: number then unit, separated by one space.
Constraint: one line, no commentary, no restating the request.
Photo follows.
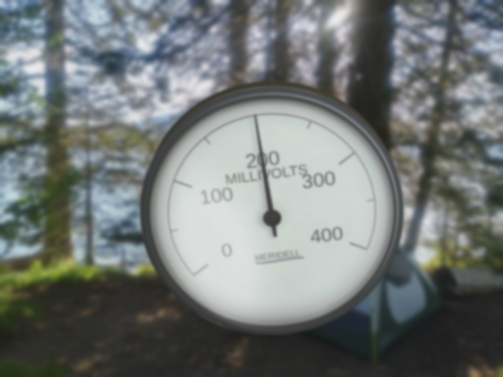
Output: 200 mV
